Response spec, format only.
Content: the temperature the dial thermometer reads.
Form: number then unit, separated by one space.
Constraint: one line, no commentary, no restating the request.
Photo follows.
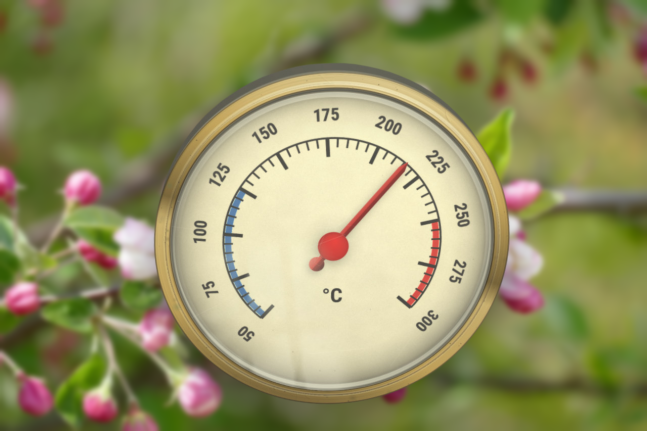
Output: 215 °C
